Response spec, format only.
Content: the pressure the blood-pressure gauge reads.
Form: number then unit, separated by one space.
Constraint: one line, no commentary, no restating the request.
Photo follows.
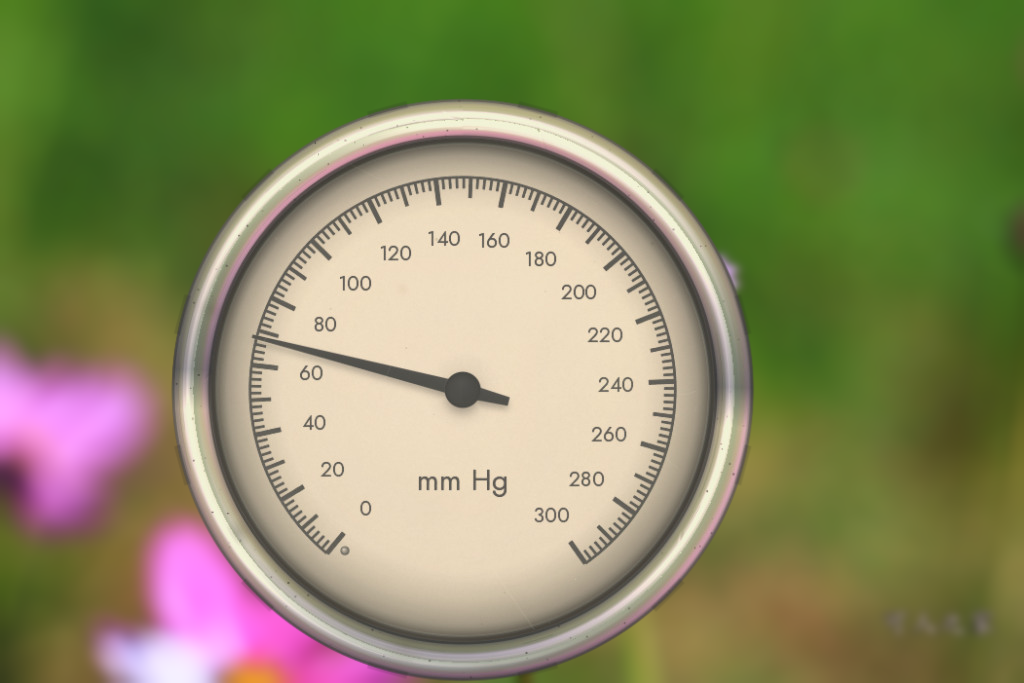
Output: 68 mmHg
